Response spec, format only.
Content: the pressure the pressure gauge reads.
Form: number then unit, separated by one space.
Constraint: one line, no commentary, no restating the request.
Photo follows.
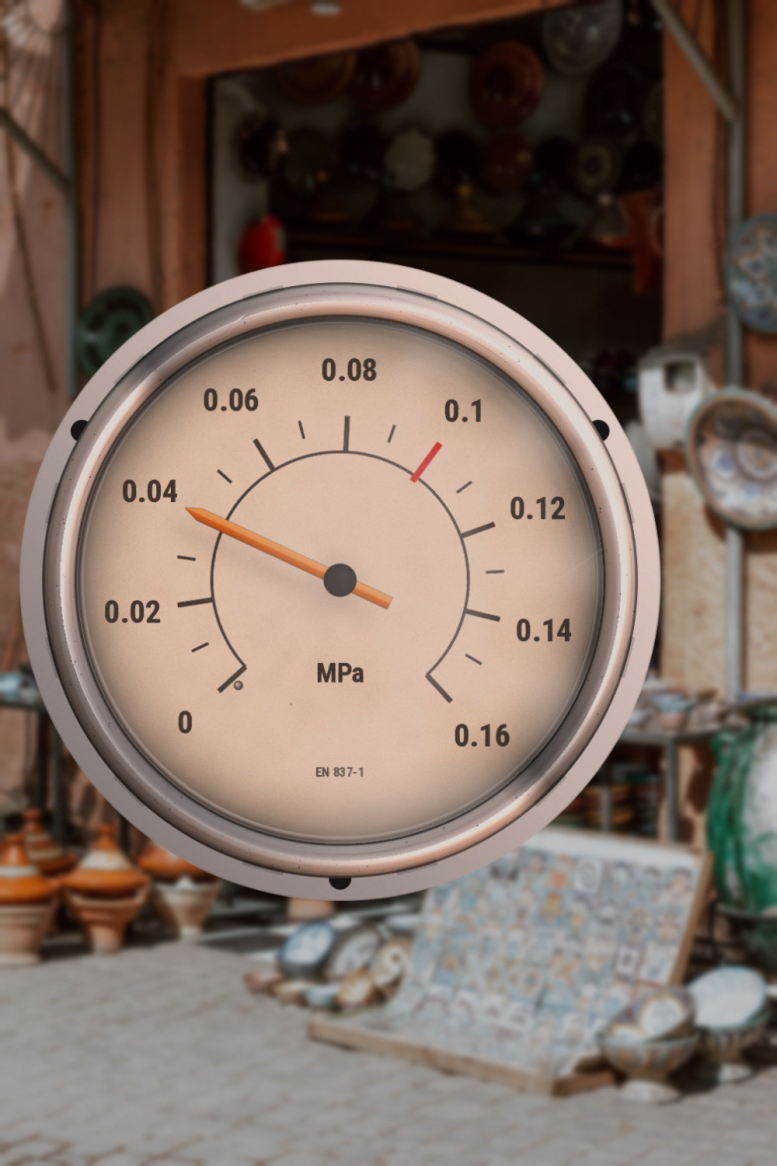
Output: 0.04 MPa
